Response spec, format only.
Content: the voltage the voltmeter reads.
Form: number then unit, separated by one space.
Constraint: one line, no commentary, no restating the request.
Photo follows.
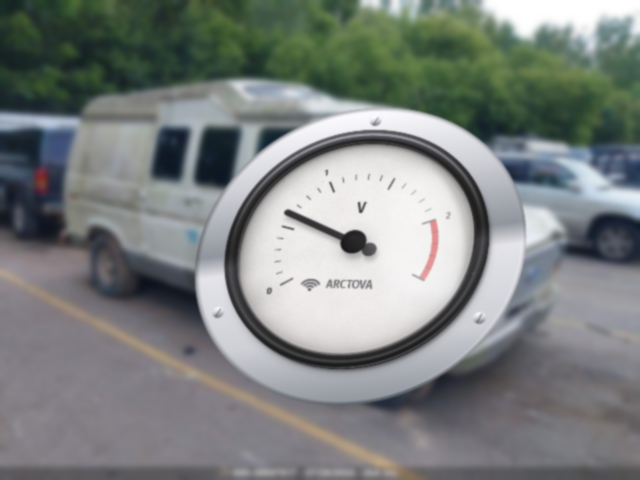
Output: 0.6 V
